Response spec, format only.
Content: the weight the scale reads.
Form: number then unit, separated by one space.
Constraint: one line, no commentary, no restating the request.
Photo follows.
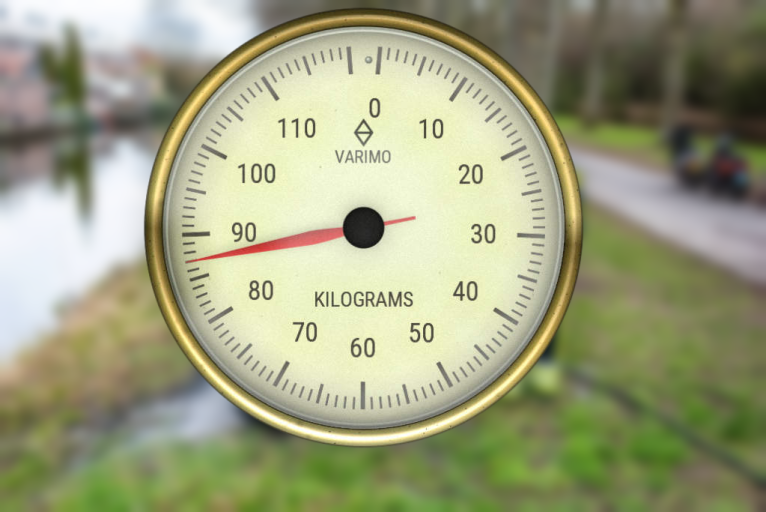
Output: 87 kg
